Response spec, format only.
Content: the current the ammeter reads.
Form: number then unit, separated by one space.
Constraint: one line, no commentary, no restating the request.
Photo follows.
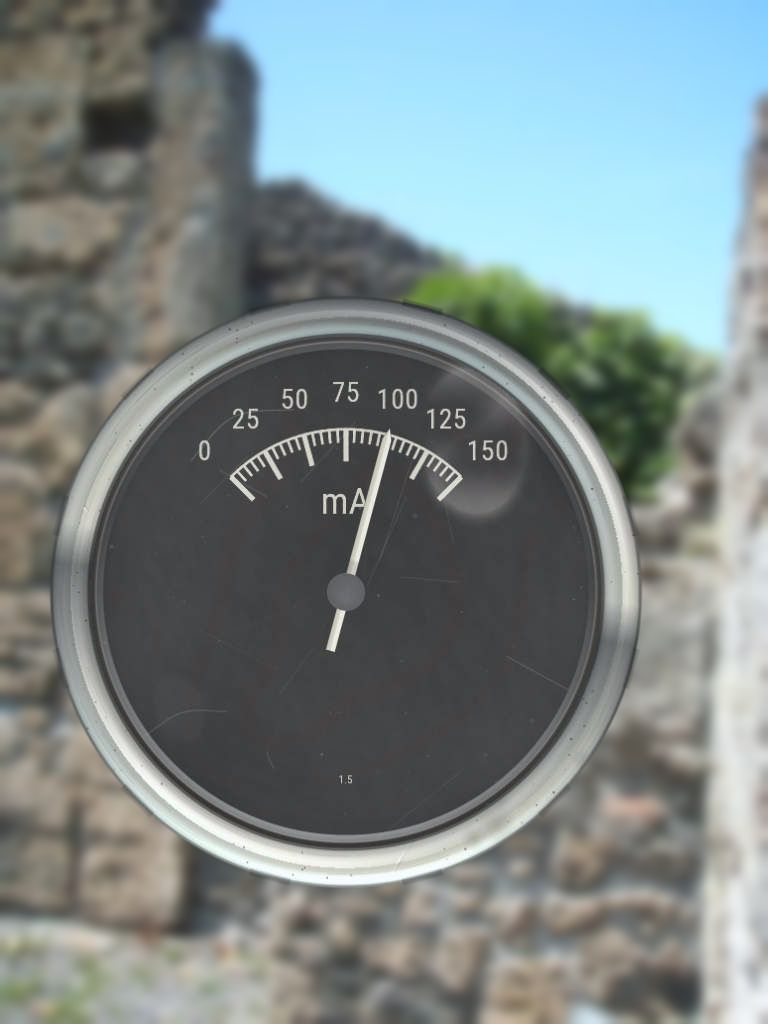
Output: 100 mA
